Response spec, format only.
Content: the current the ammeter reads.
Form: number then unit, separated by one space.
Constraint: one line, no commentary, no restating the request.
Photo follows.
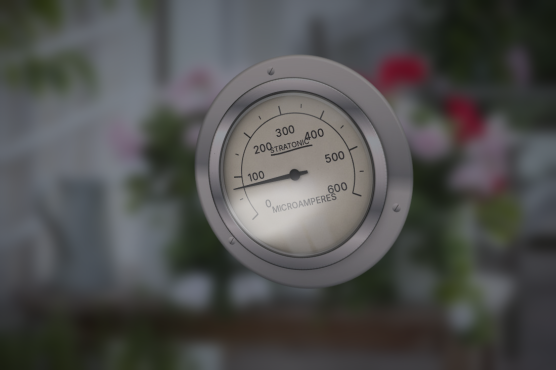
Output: 75 µA
